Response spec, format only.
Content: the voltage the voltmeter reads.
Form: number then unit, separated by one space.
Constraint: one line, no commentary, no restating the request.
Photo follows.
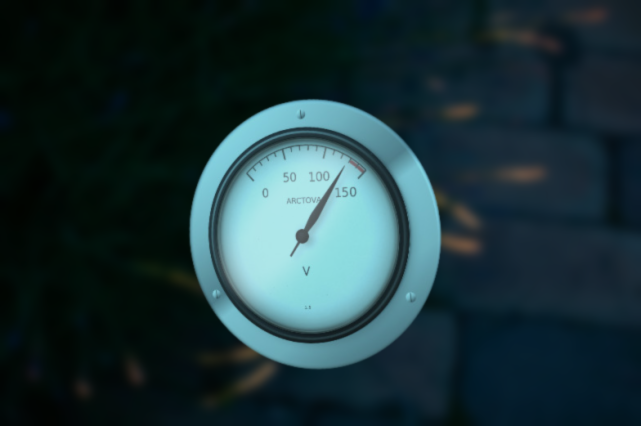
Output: 130 V
